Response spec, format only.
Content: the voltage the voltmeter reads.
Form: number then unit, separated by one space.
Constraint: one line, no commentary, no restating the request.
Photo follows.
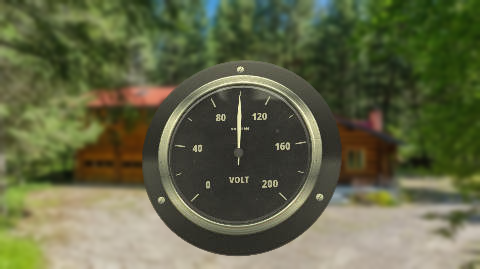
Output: 100 V
